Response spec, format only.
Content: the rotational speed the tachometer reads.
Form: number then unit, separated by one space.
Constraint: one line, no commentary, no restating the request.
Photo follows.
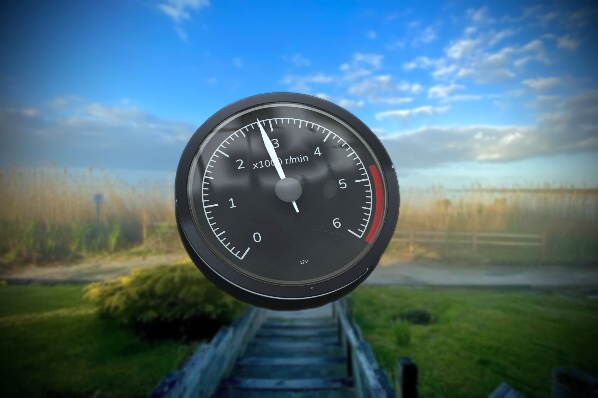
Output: 2800 rpm
